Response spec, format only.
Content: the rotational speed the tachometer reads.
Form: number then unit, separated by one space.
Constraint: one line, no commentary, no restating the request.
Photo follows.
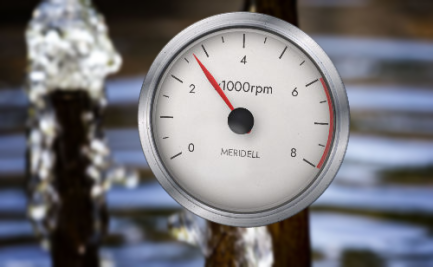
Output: 2750 rpm
